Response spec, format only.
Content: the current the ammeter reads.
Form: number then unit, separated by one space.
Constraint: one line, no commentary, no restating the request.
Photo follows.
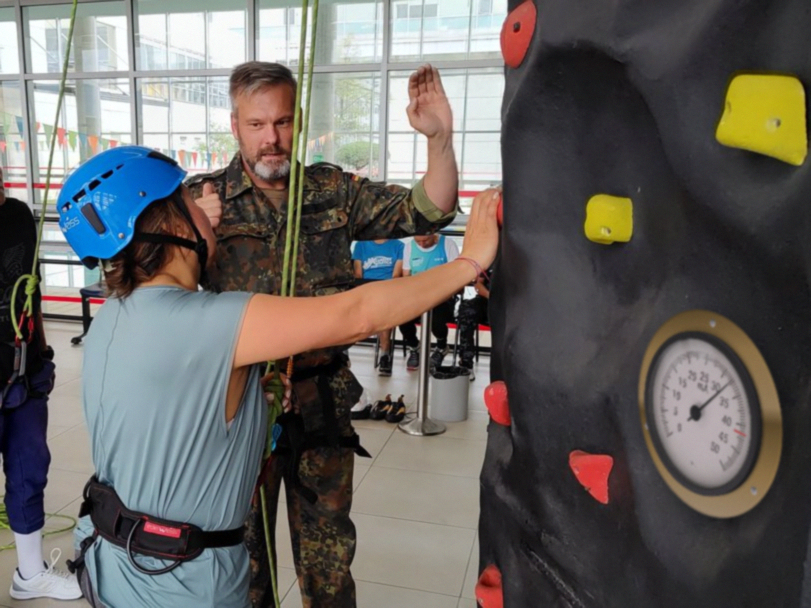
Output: 32.5 mA
